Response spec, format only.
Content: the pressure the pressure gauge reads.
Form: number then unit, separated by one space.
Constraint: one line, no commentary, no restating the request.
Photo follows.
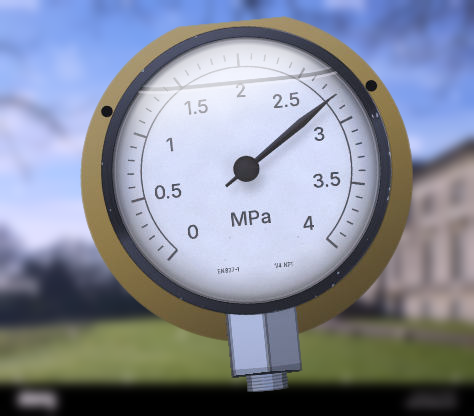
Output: 2.8 MPa
